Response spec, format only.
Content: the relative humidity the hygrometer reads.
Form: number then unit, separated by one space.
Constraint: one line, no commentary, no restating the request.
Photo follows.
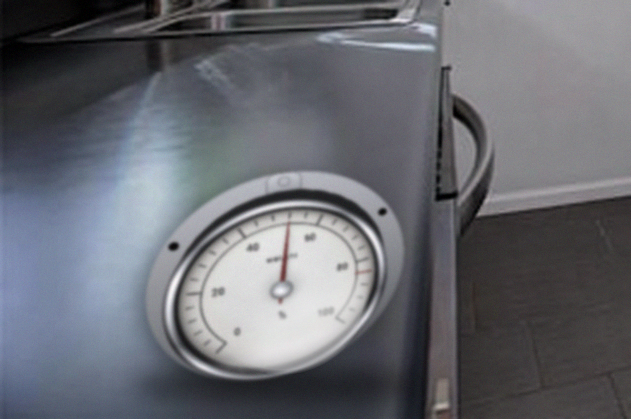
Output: 52 %
